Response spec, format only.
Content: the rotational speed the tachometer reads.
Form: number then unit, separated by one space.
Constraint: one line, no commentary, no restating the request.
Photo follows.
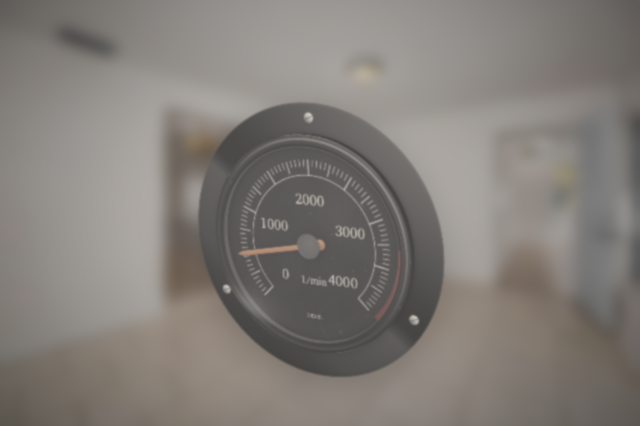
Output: 500 rpm
